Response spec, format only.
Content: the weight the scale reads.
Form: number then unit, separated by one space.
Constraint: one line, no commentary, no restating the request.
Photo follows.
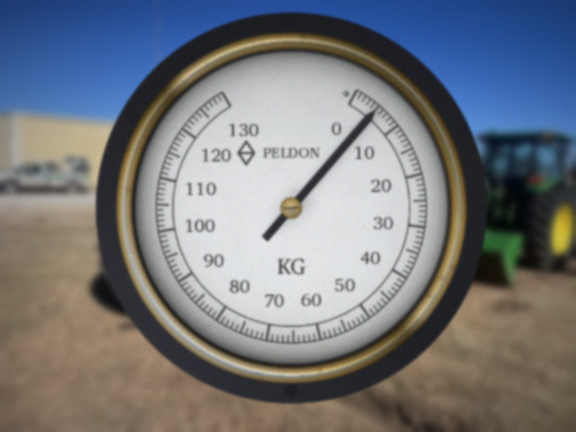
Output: 5 kg
